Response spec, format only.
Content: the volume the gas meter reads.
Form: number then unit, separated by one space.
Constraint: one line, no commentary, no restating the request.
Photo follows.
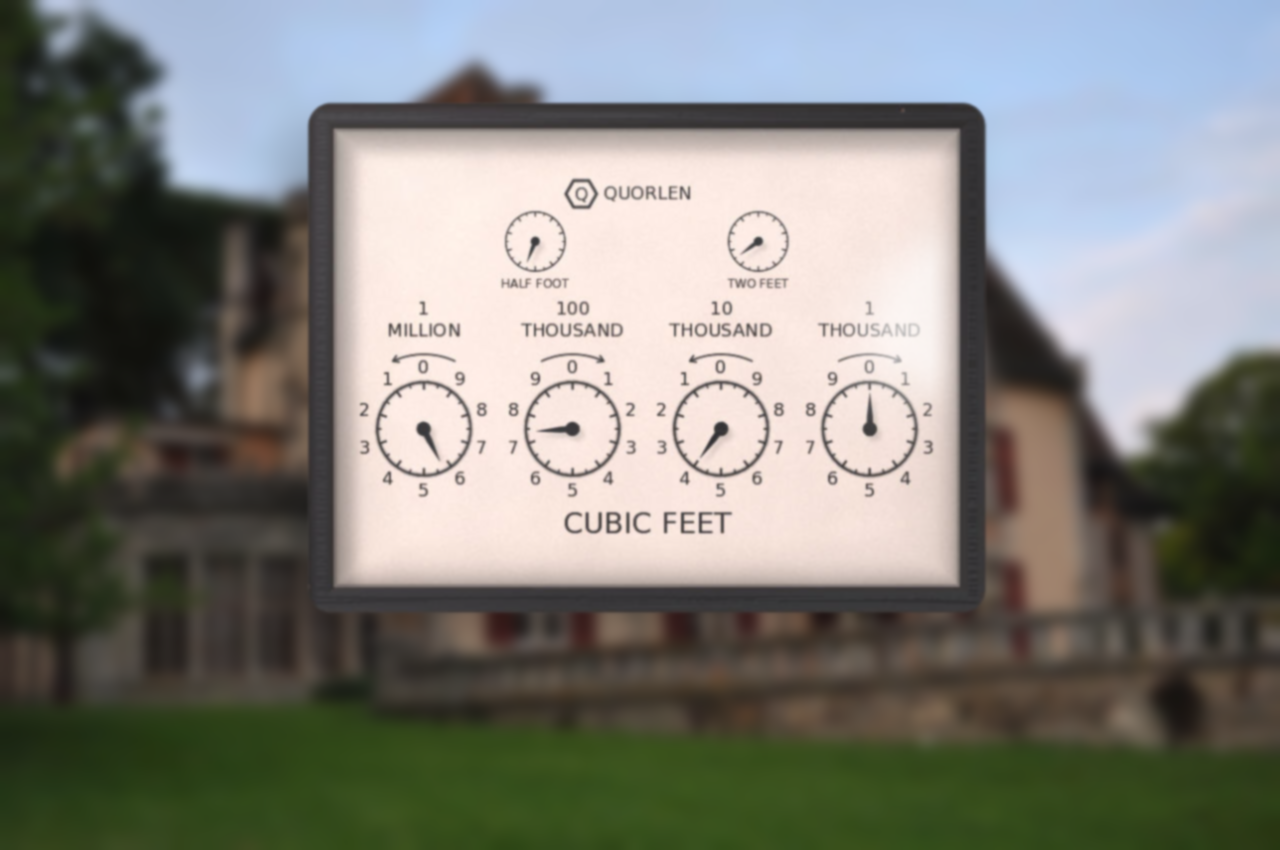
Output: 574000 ft³
